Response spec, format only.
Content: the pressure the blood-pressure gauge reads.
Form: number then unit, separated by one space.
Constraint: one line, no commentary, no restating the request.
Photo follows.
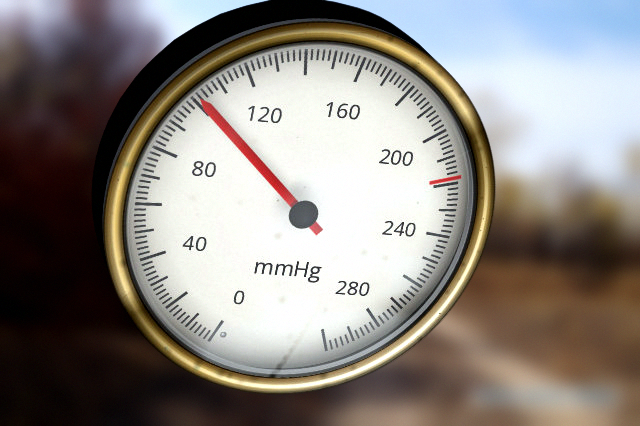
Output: 102 mmHg
